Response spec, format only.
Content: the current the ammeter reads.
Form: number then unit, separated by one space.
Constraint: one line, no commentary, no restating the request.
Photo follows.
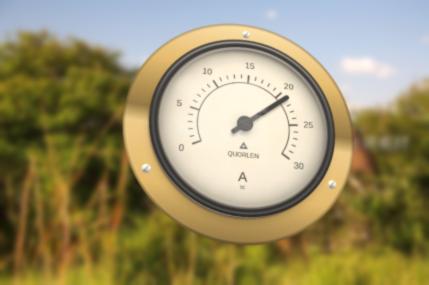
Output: 21 A
